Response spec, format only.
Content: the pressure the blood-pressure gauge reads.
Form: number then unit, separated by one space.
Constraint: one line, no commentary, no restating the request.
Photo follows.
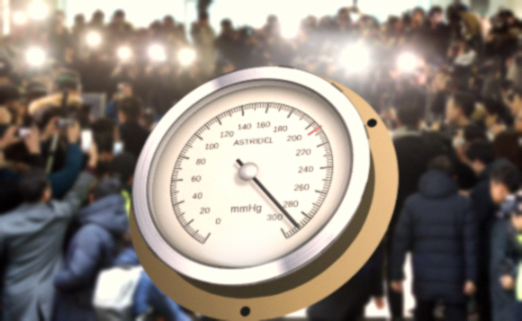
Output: 290 mmHg
